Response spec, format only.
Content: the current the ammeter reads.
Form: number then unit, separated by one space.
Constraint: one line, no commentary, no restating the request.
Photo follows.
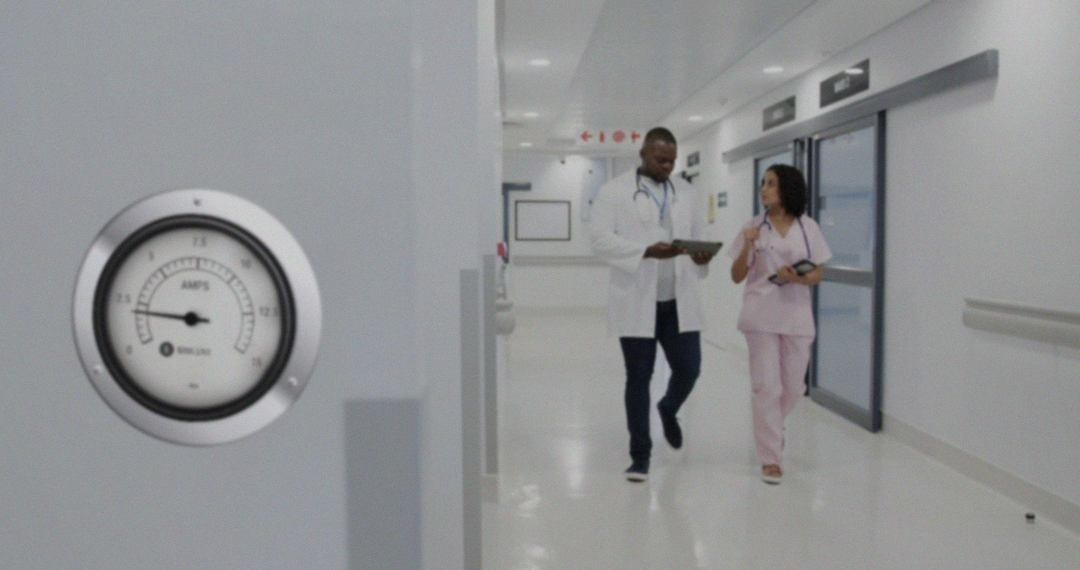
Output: 2 A
